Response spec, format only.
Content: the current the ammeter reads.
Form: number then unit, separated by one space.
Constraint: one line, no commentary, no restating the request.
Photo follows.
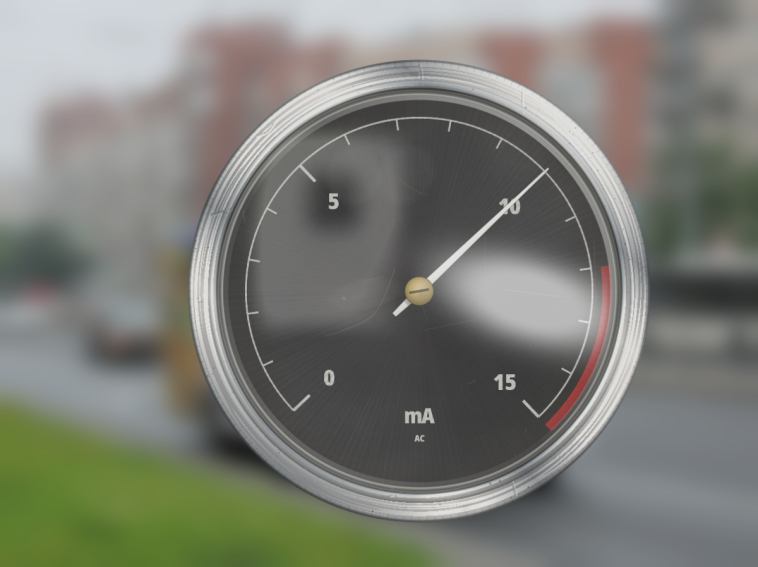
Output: 10 mA
